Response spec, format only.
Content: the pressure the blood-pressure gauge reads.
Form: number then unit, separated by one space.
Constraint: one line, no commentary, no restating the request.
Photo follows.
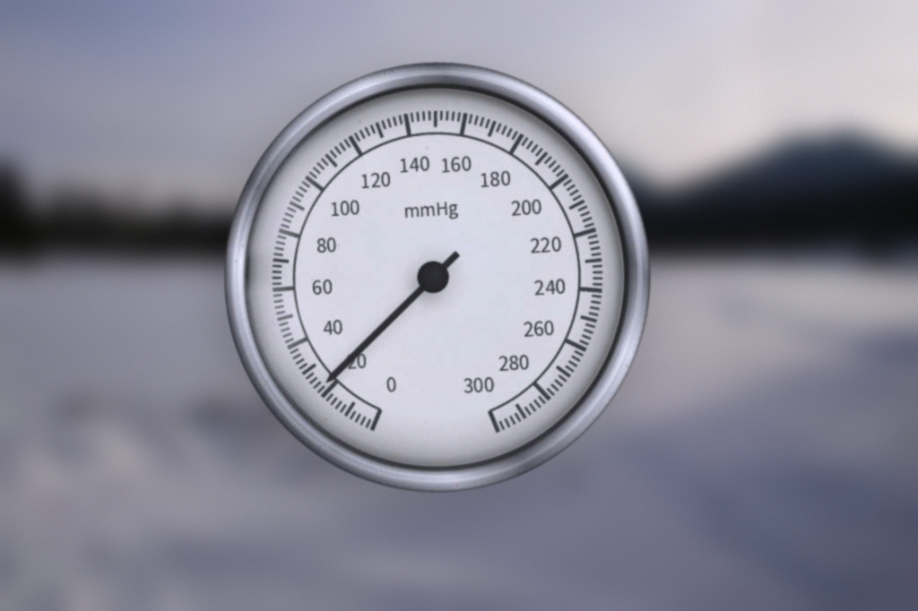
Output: 22 mmHg
